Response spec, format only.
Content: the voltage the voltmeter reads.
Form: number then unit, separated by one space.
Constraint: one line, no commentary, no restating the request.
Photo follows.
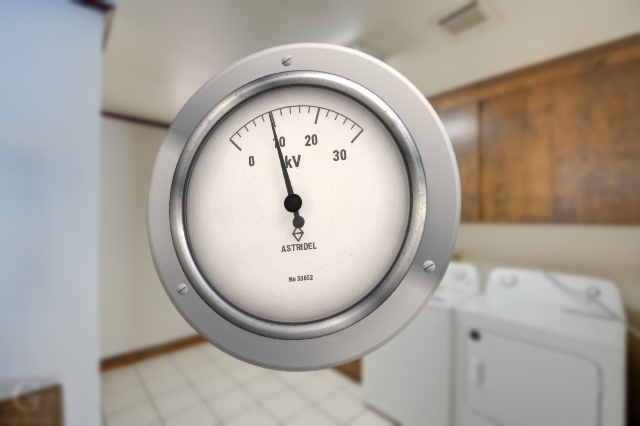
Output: 10 kV
